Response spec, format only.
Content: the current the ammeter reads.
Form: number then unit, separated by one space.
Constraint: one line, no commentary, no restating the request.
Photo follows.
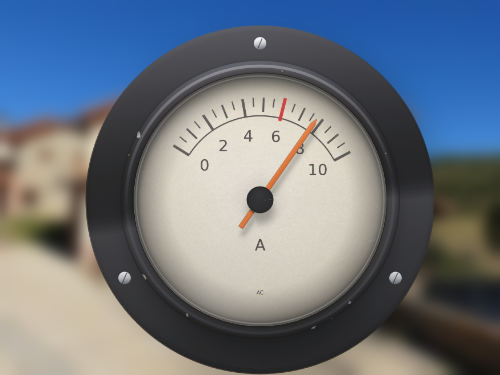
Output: 7.75 A
